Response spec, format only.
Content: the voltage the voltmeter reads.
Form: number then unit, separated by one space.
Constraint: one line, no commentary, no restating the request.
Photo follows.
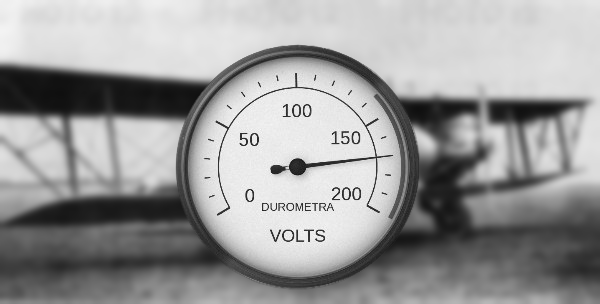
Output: 170 V
